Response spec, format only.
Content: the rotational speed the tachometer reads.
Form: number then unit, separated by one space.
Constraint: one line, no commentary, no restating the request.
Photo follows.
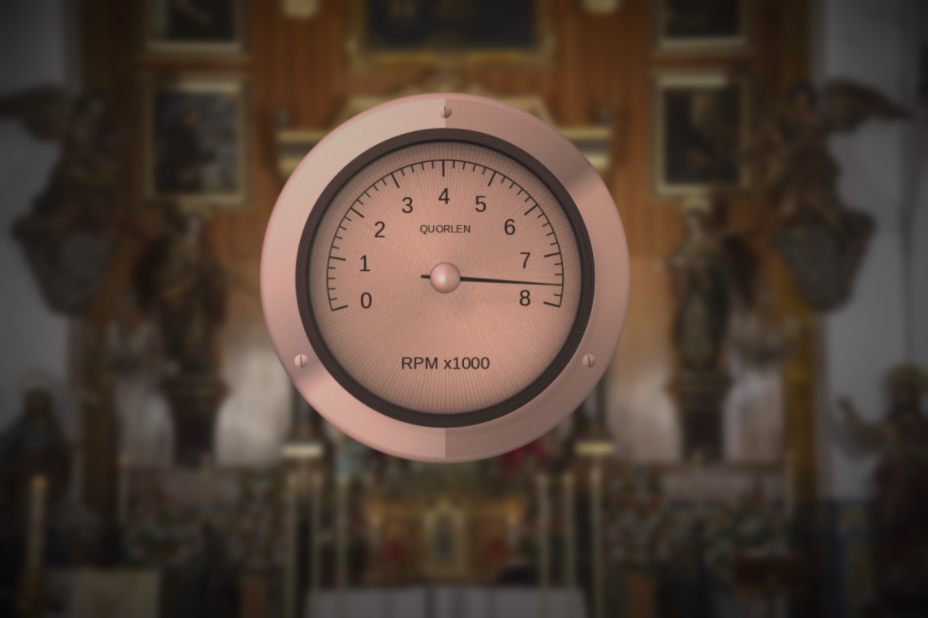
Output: 7600 rpm
